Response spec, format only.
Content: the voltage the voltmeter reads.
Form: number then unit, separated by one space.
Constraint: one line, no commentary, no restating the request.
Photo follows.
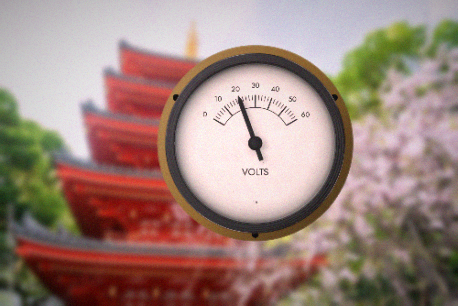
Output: 20 V
